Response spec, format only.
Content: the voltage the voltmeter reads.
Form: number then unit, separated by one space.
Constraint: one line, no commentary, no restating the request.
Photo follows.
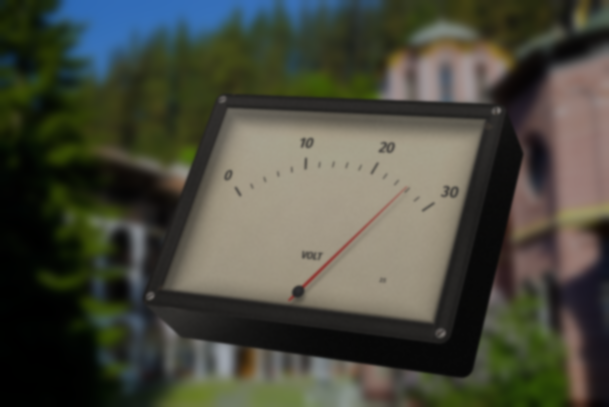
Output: 26 V
